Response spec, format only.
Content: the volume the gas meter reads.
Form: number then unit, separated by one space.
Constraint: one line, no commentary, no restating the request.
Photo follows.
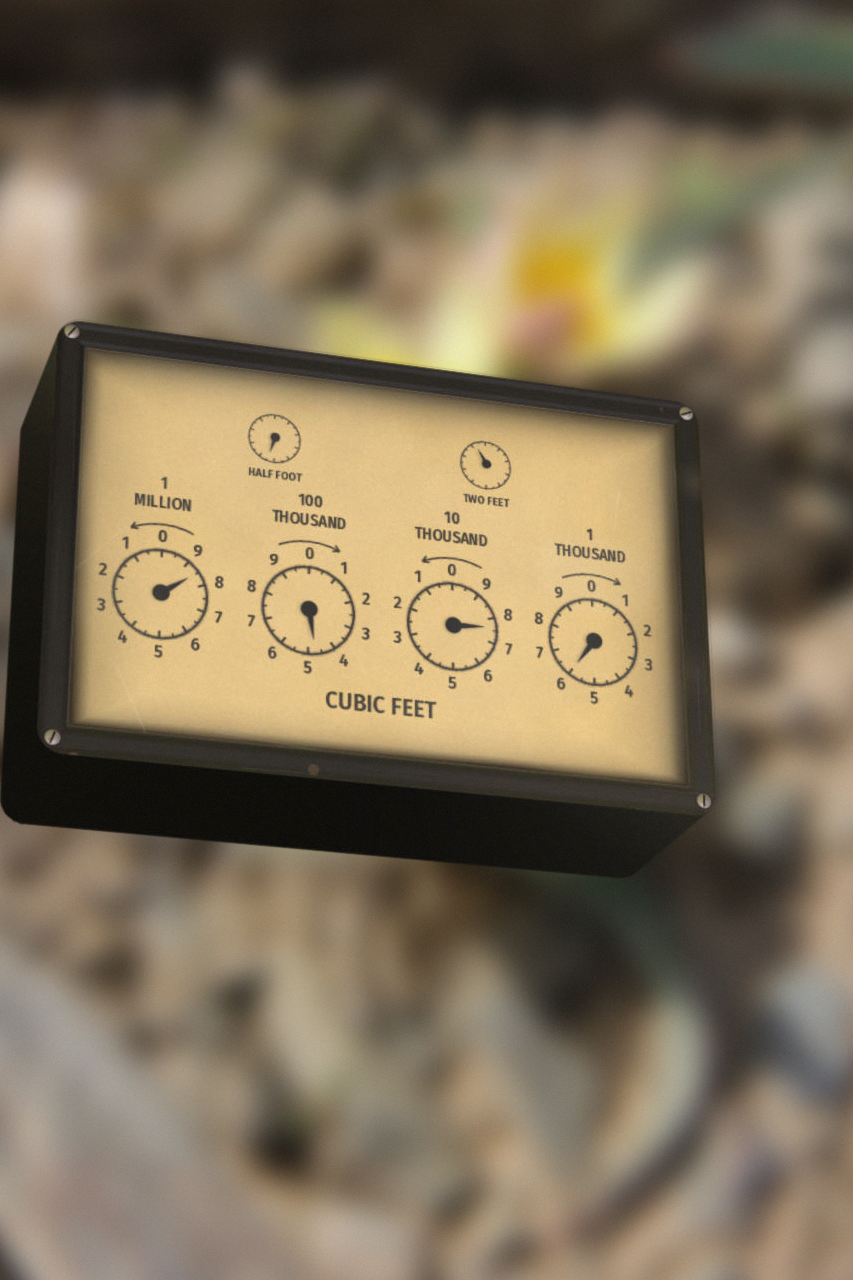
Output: 847600 ft³
